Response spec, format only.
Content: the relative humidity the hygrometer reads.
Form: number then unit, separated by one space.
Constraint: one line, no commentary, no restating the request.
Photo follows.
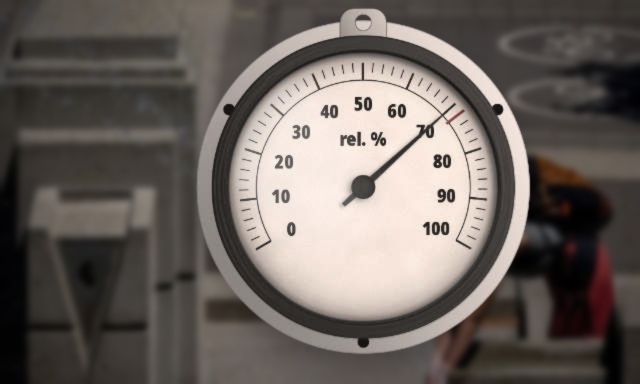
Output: 70 %
